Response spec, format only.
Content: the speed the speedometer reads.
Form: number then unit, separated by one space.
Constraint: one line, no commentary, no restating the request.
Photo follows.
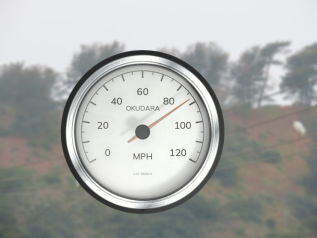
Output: 87.5 mph
